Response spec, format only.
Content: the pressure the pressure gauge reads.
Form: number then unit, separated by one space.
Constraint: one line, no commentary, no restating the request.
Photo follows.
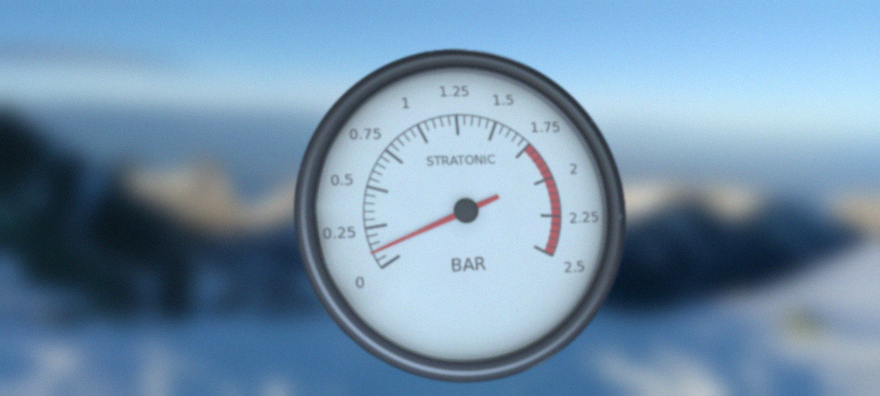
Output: 0.1 bar
